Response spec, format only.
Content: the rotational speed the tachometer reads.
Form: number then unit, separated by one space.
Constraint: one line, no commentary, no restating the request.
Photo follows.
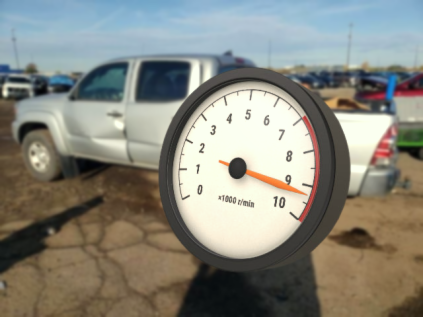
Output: 9250 rpm
